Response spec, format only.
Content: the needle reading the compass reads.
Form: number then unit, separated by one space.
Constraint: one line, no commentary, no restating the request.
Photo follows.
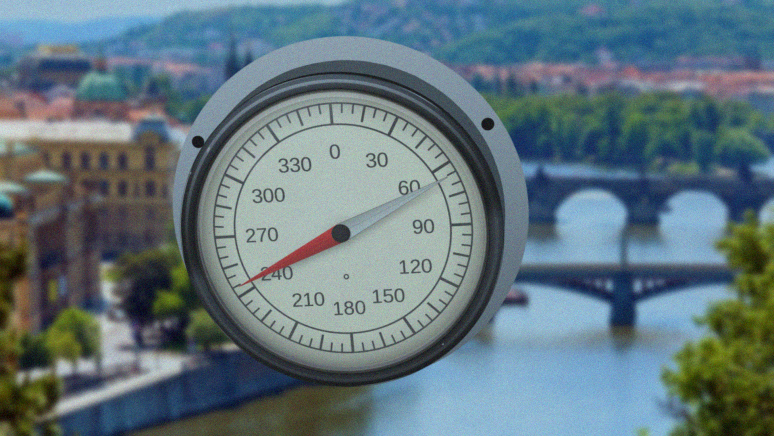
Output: 245 °
